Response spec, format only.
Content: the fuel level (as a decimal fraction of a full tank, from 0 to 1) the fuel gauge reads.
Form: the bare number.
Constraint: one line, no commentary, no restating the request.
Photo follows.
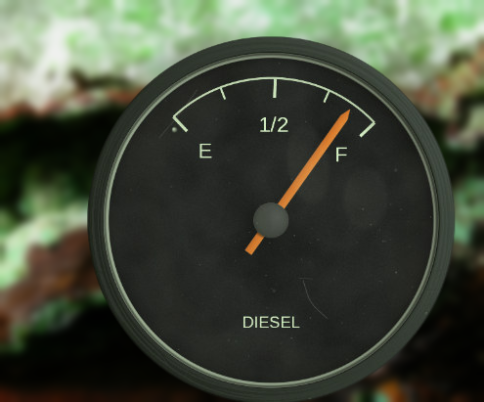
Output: 0.875
